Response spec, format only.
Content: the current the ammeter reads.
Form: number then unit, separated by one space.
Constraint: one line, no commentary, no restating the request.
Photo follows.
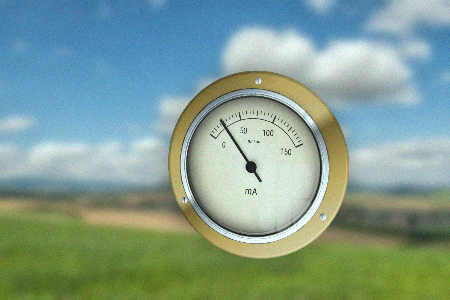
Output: 25 mA
